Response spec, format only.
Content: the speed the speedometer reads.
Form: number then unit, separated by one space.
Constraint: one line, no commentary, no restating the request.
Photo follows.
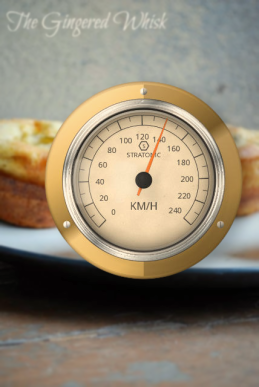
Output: 140 km/h
